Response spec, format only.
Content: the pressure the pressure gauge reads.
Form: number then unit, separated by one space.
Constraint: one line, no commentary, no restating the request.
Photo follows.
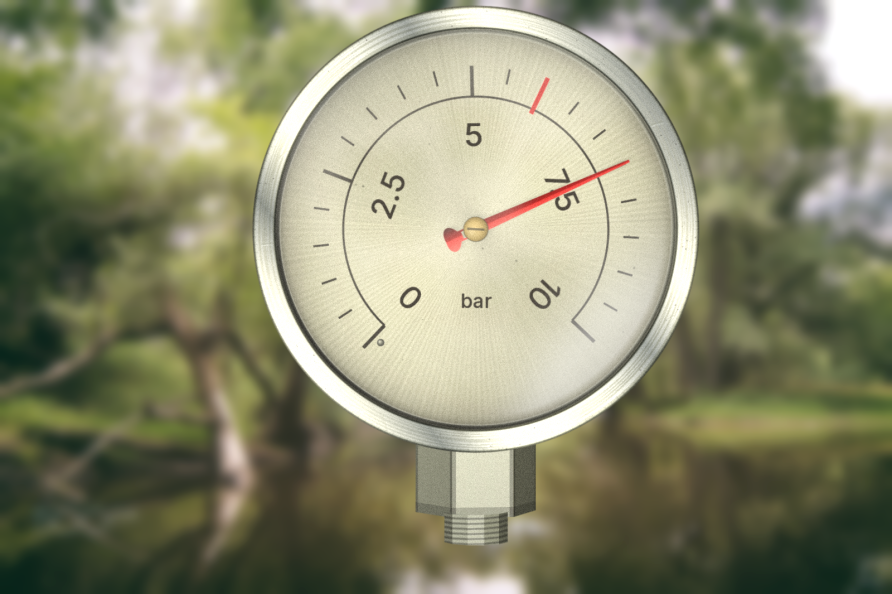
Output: 7.5 bar
